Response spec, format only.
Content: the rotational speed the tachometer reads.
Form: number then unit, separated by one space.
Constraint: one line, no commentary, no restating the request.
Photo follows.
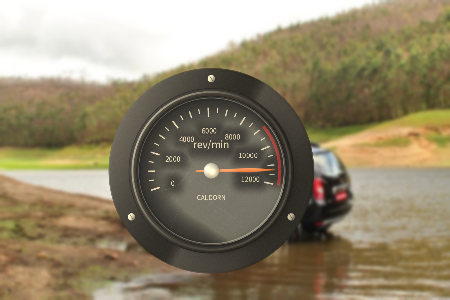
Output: 11250 rpm
